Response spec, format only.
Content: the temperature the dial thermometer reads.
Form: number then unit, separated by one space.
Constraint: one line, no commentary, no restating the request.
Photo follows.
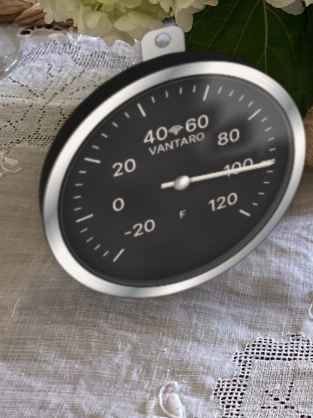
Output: 100 °F
